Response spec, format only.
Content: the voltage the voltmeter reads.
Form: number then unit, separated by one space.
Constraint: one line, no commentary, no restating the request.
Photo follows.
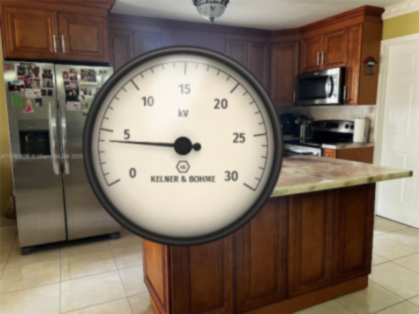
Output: 4 kV
